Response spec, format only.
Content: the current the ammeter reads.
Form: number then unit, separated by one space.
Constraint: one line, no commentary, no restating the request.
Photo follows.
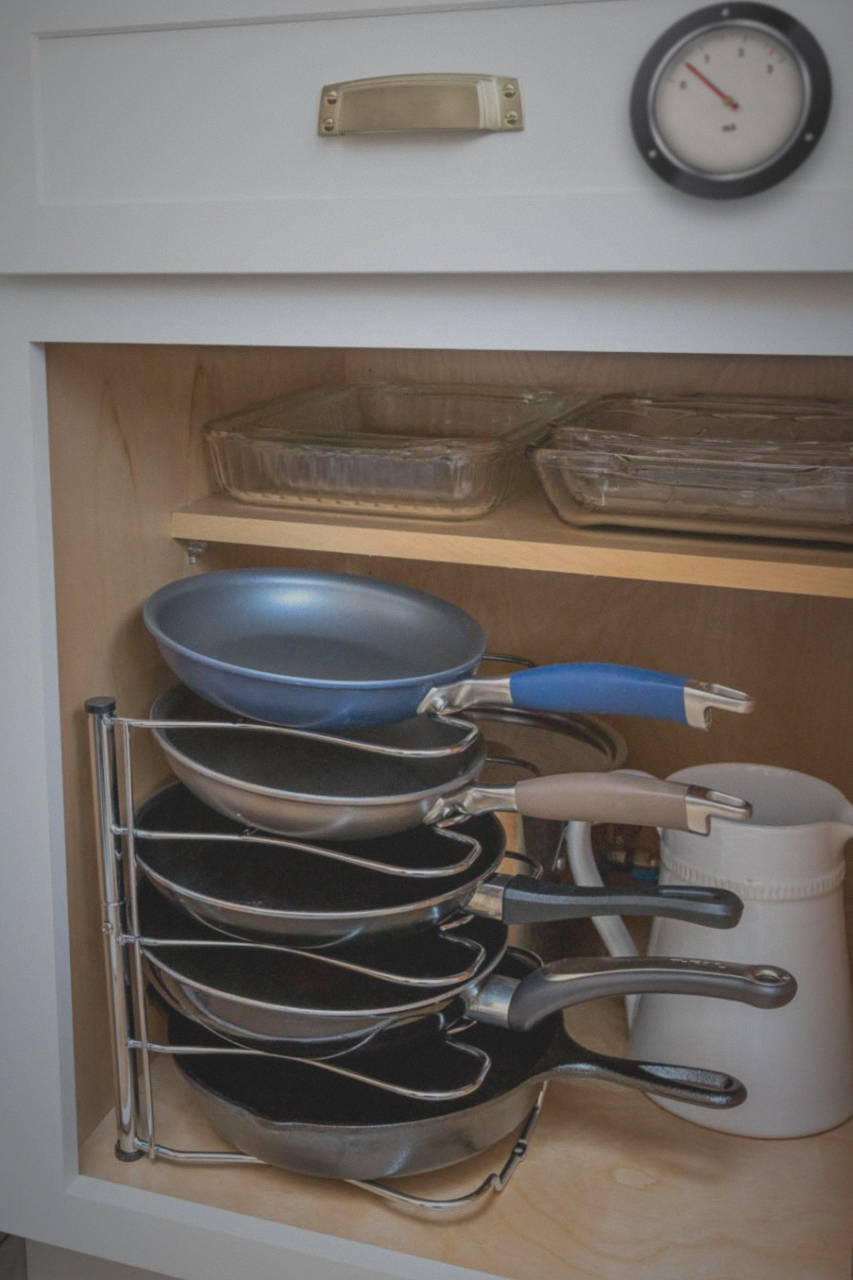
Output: 0.5 mA
